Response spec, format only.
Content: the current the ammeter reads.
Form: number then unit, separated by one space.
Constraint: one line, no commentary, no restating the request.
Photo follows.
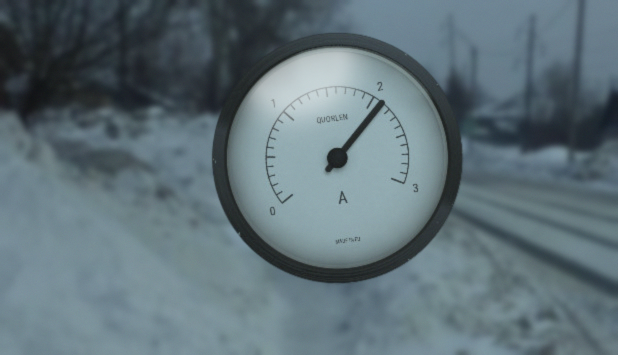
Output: 2.1 A
